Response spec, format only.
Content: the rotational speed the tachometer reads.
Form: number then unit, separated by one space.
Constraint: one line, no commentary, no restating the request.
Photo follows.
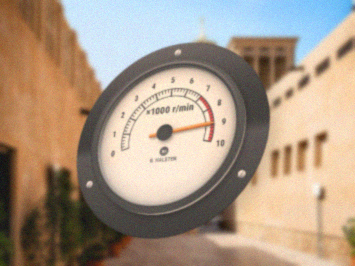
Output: 9000 rpm
